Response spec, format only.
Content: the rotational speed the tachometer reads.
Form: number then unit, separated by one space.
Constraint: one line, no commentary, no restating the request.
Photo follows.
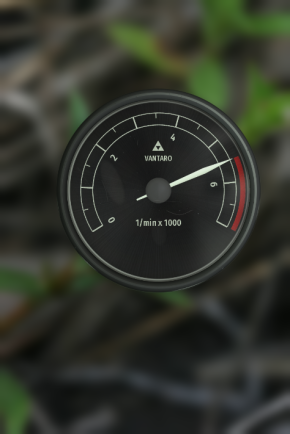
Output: 5500 rpm
